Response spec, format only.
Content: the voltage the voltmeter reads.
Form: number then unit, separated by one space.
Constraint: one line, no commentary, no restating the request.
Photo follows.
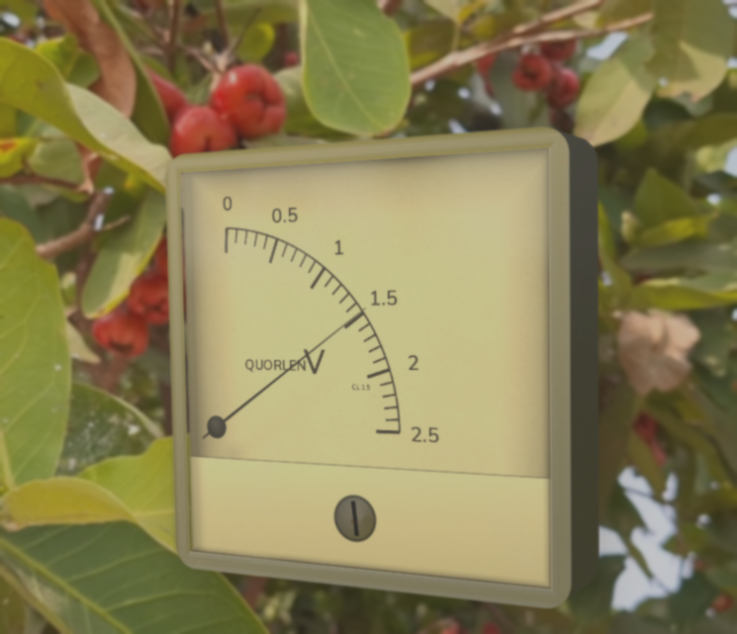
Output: 1.5 V
